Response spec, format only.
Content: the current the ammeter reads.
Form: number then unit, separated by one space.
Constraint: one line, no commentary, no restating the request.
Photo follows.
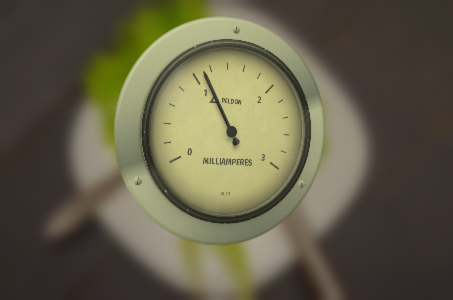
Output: 1.1 mA
